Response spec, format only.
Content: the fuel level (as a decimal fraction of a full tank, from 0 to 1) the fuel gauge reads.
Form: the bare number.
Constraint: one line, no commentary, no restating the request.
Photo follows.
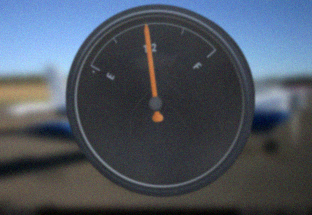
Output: 0.5
